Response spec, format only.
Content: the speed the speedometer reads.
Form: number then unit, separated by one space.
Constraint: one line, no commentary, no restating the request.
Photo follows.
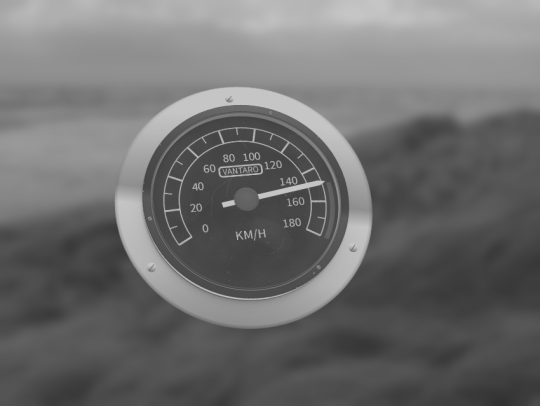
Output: 150 km/h
